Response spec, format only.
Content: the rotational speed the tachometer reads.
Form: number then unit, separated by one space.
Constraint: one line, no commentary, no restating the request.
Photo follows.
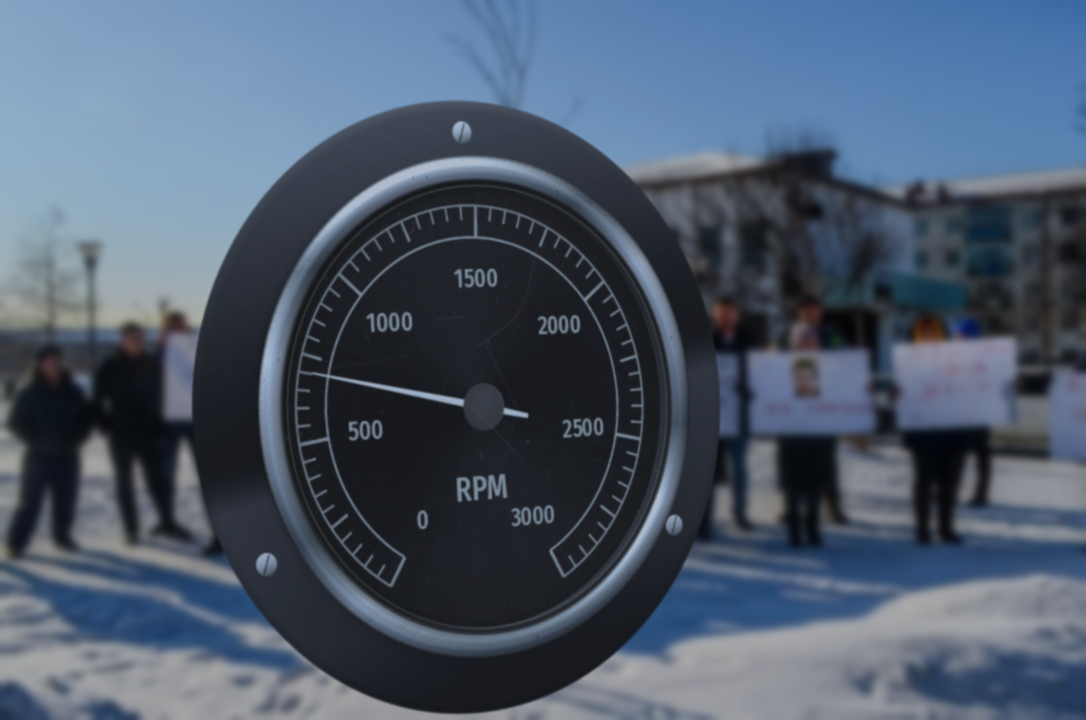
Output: 700 rpm
